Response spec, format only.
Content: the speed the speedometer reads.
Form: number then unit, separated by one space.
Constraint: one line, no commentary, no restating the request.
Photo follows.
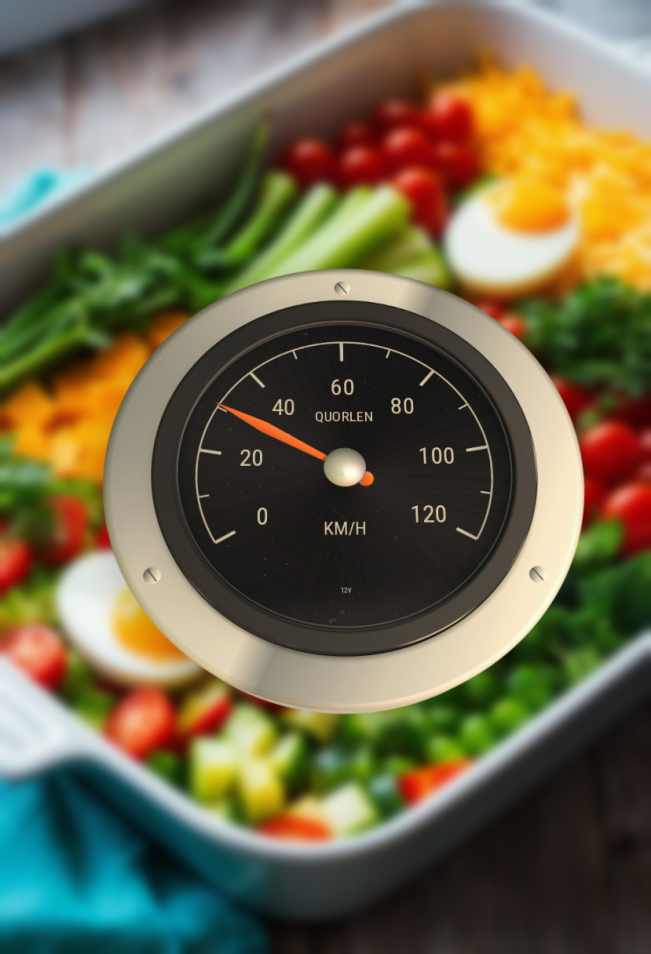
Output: 30 km/h
